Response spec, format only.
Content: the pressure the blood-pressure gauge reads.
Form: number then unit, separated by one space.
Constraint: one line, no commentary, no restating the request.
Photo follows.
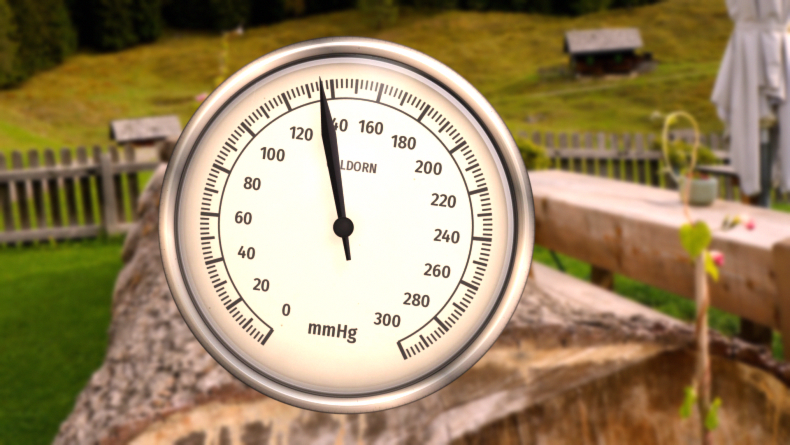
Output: 136 mmHg
